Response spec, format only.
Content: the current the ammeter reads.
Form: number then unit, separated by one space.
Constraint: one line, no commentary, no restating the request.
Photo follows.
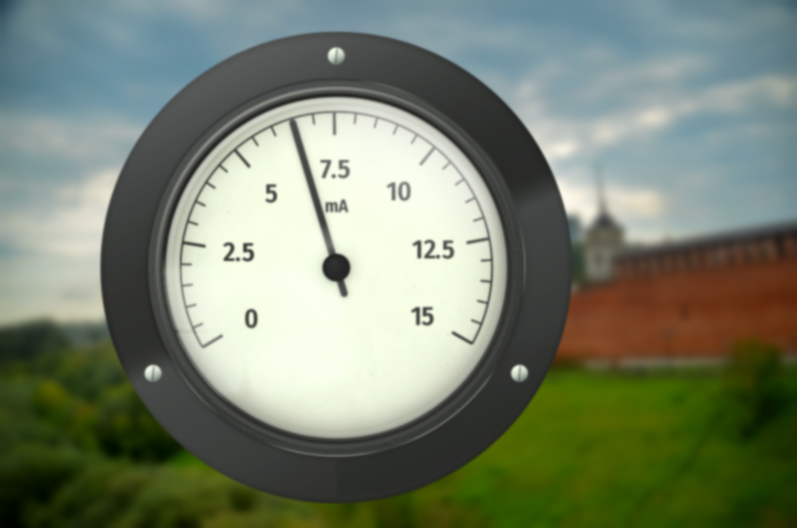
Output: 6.5 mA
